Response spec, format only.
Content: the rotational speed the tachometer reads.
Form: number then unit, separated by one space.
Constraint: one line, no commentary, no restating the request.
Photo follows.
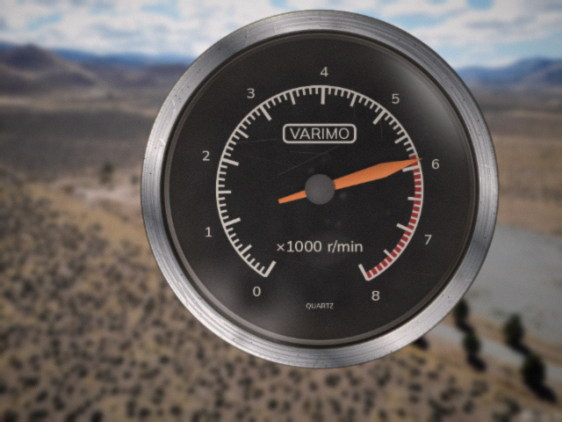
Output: 5900 rpm
